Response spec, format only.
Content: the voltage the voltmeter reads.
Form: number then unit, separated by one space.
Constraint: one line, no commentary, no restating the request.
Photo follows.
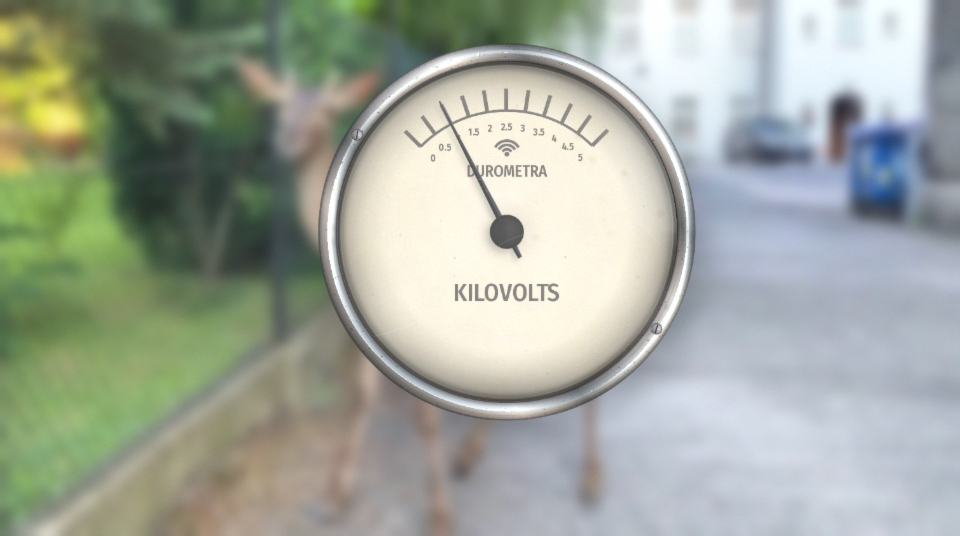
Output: 1 kV
